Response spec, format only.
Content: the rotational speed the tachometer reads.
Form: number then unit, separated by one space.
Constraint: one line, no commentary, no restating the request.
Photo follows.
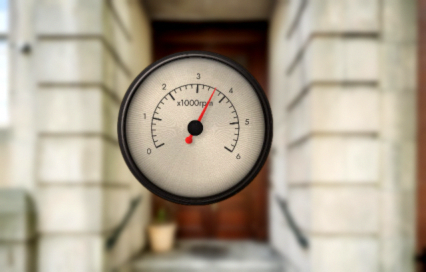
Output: 3600 rpm
